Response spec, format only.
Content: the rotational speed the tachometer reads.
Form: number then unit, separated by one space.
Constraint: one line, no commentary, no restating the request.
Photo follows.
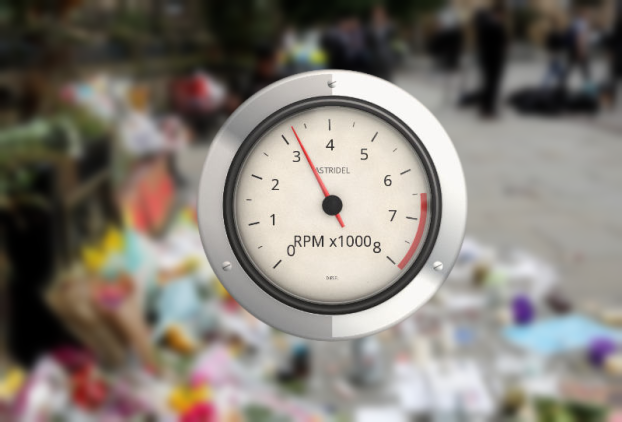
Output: 3250 rpm
